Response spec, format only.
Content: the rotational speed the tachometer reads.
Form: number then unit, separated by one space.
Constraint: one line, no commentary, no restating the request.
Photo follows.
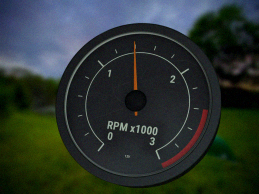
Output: 1400 rpm
